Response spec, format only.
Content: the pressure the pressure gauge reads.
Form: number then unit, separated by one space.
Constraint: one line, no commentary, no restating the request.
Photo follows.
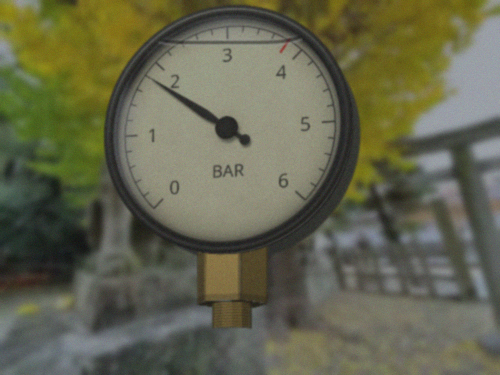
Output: 1.8 bar
